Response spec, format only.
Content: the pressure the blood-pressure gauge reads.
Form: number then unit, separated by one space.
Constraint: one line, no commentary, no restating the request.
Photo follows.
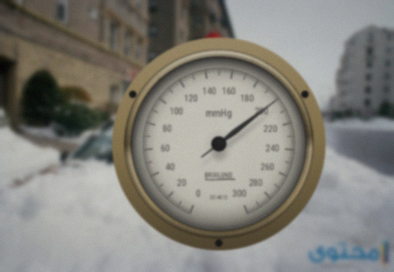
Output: 200 mmHg
